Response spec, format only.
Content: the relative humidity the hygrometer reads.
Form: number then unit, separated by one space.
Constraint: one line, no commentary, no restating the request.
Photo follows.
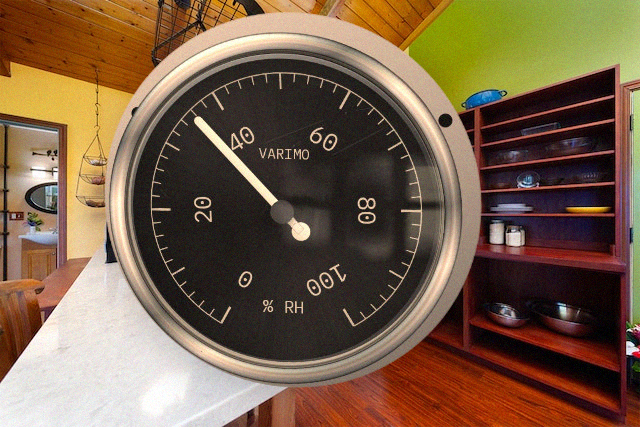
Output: 36 %
